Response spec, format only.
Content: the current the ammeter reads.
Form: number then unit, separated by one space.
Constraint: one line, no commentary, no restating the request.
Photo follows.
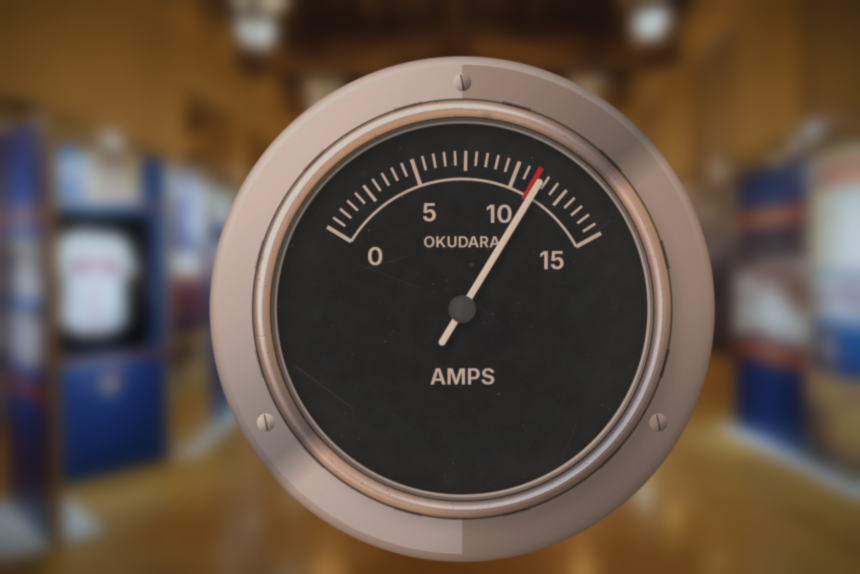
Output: 11.25 A
